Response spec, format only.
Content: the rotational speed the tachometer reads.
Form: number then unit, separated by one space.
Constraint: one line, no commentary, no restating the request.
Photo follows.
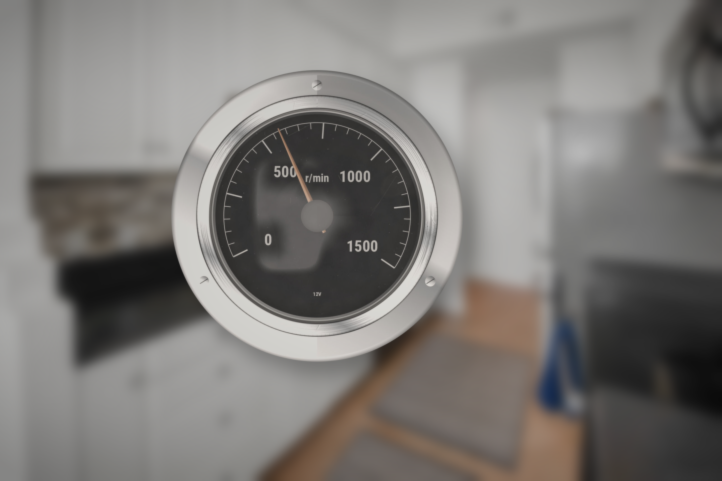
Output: 575 rpm
